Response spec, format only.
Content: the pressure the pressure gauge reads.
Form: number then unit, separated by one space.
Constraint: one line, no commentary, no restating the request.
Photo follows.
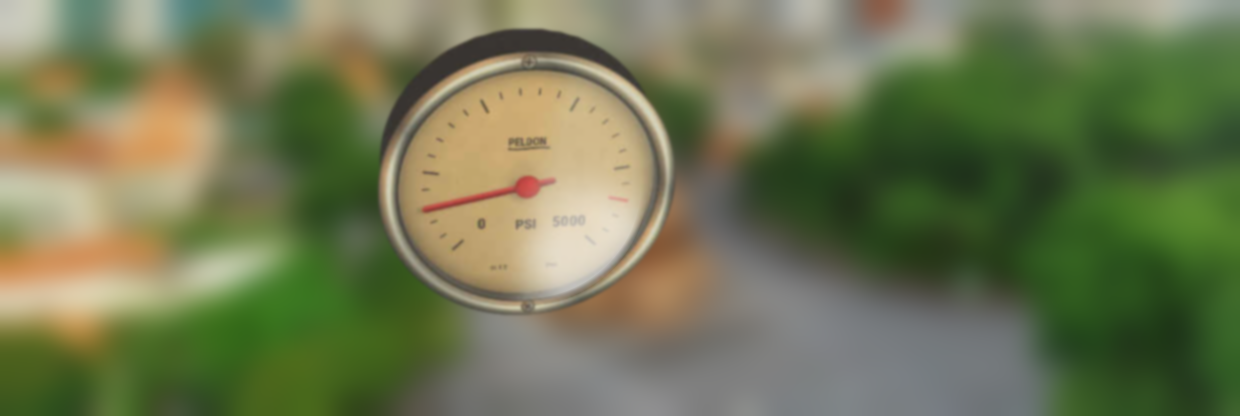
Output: 600 psi
